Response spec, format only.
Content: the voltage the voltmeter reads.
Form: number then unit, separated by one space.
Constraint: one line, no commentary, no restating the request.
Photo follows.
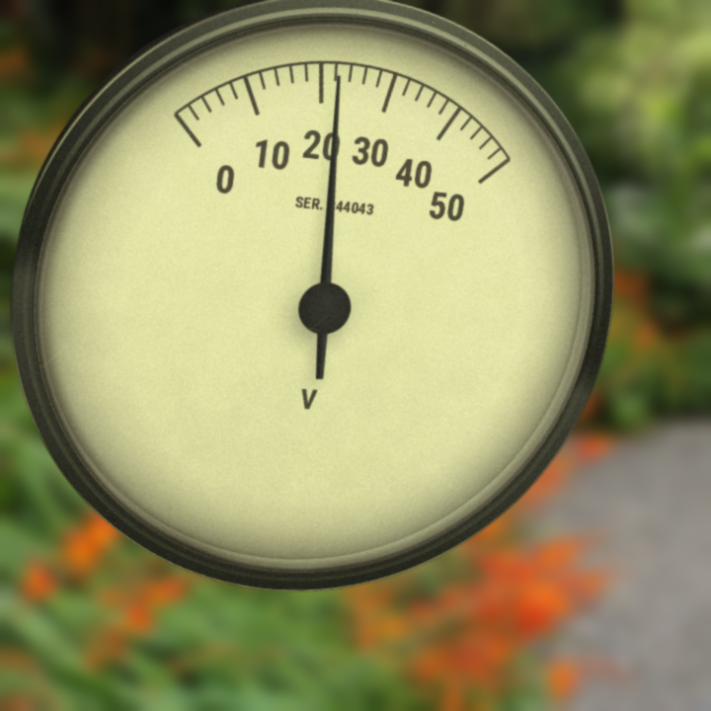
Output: 22 V
